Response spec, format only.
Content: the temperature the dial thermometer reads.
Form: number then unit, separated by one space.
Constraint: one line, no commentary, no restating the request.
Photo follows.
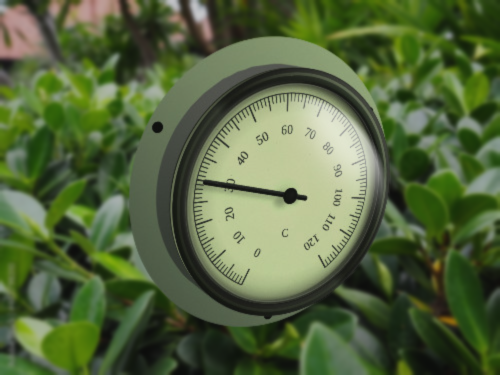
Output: 30 °C
